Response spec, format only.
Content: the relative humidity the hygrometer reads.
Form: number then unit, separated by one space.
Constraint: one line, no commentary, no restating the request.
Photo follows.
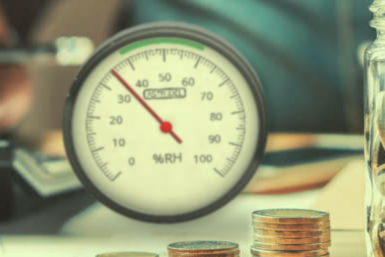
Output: 35 %
